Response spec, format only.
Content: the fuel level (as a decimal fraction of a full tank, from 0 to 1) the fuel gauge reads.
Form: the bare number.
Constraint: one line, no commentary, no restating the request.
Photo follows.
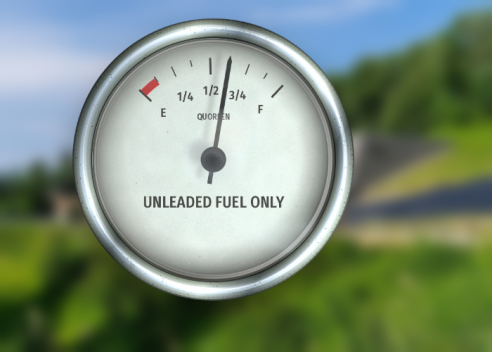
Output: 0.625
